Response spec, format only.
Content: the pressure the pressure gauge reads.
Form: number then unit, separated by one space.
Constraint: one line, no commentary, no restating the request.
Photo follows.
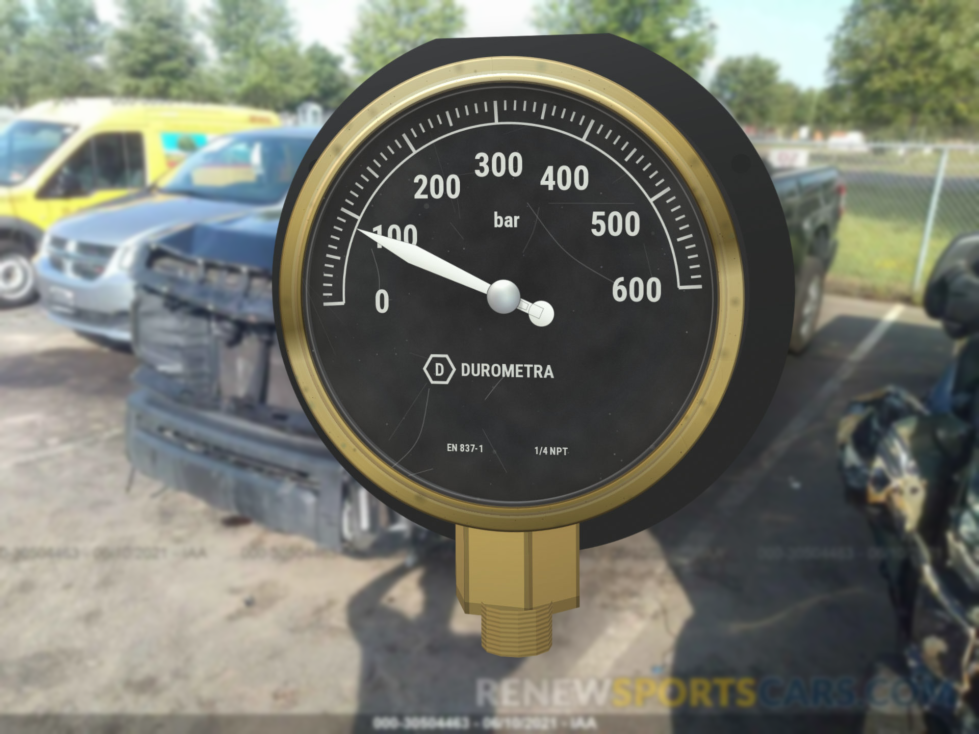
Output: 90 bar
